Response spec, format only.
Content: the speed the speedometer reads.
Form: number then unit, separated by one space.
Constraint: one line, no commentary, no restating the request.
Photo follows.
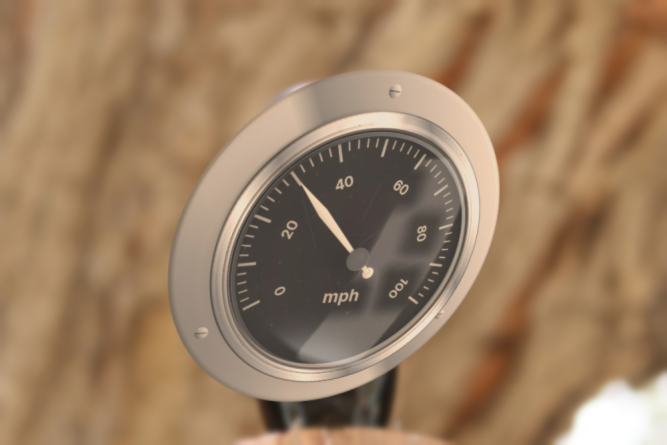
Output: 30 mph
